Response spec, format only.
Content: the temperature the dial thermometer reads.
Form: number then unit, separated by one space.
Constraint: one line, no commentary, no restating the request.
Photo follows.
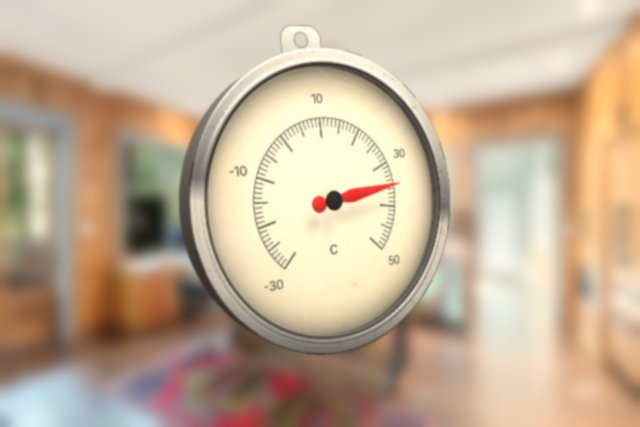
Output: 35 °C
